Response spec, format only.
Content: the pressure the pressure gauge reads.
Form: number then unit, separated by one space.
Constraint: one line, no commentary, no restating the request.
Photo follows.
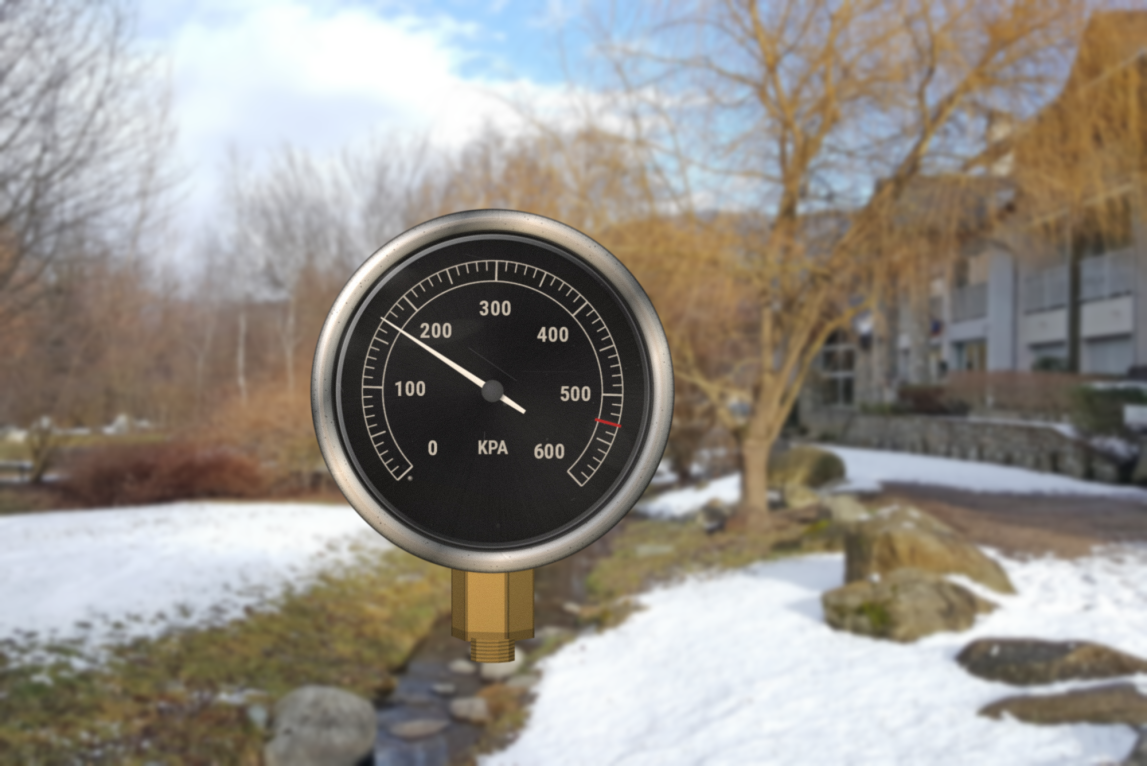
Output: 170 kPa
